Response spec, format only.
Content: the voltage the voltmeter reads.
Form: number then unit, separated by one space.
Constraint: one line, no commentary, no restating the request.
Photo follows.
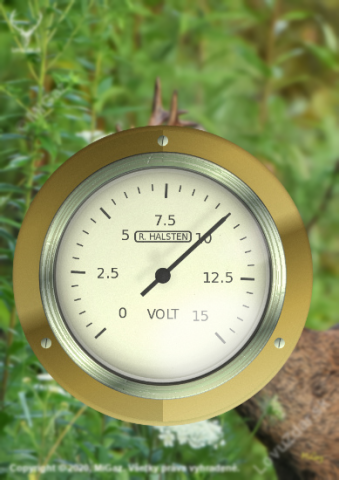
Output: 10 V
